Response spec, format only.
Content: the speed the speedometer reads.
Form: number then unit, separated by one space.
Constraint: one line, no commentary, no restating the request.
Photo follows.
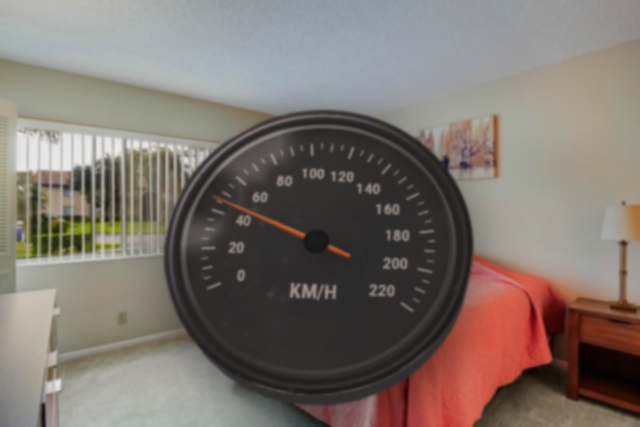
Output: 45 km/h
